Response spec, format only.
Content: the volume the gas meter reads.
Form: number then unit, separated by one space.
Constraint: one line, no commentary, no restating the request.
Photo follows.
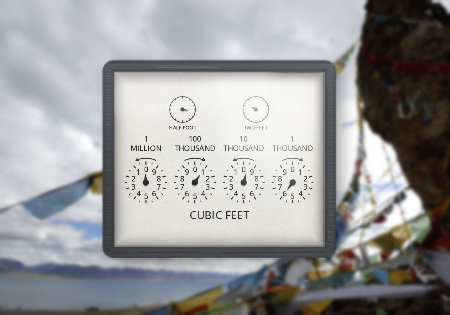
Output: 9600 ft³
